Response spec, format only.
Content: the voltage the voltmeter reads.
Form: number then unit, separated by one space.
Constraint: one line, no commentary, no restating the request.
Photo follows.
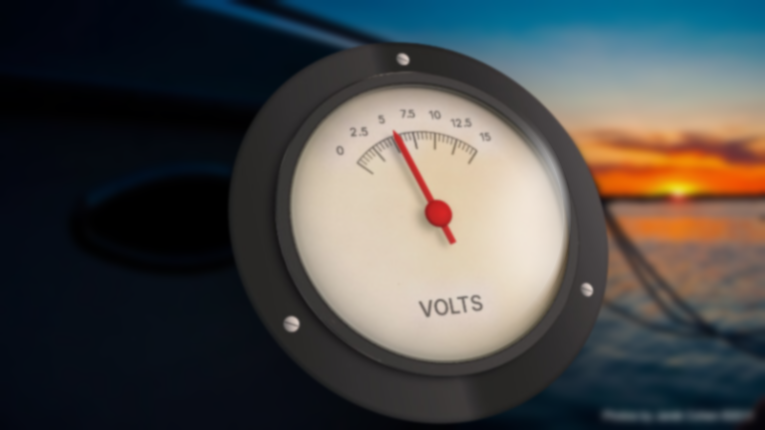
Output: 5 V
